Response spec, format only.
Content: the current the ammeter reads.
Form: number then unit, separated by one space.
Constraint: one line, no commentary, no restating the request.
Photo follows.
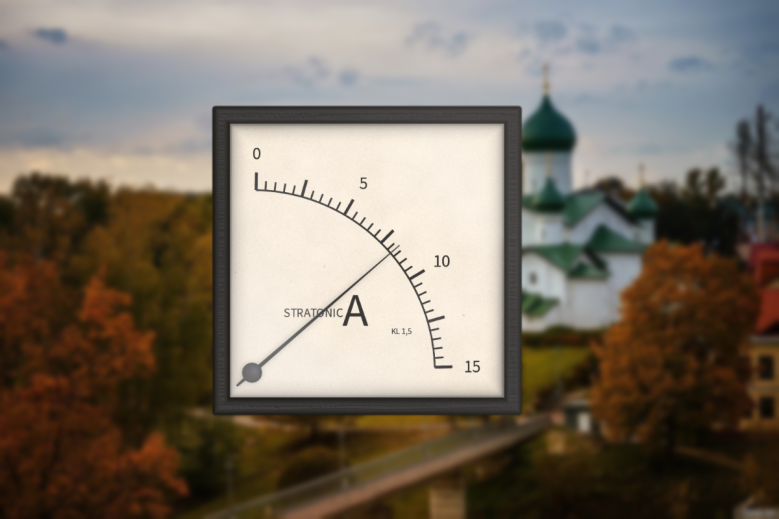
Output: 8.25 A
